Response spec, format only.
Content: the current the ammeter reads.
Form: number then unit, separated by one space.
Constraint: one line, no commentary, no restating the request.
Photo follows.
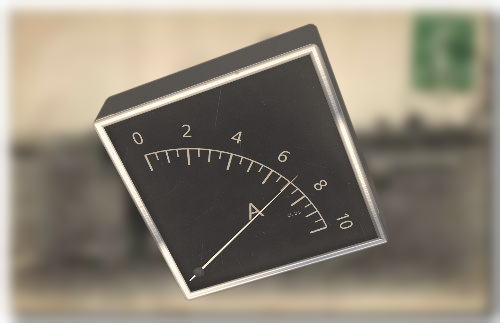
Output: 7 A
